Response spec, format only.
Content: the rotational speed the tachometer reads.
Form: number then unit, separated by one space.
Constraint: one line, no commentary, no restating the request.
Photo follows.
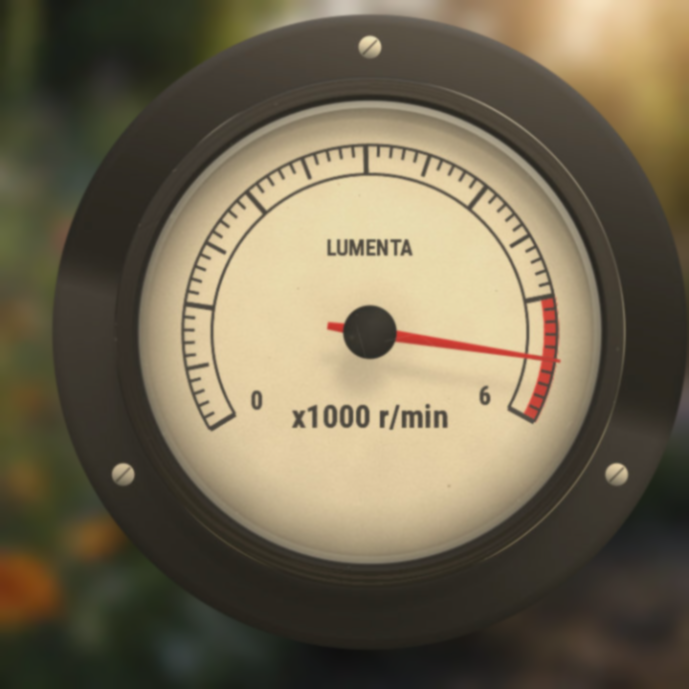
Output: 5500 rpm
